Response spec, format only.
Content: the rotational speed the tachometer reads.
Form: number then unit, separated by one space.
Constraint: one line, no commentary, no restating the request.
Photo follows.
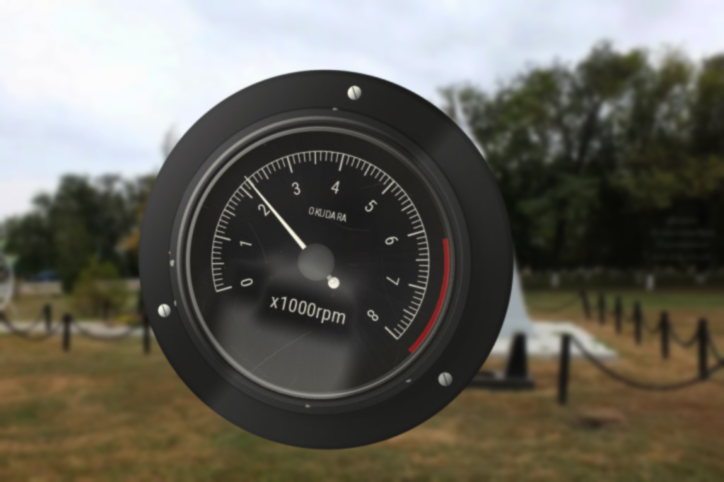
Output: 2200 rpm
